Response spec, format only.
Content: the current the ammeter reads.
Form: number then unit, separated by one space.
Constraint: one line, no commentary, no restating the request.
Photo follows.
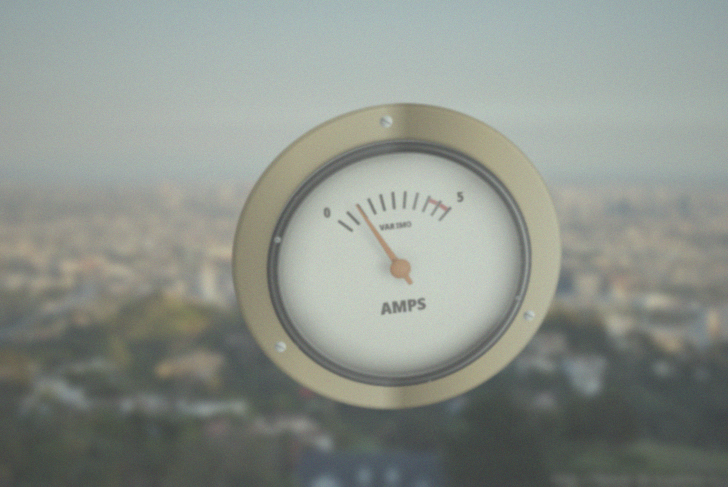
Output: 1 A
